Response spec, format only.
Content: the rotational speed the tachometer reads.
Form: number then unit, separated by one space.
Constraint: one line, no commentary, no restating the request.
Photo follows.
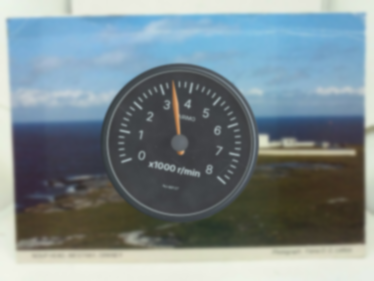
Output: 3400 rpm
